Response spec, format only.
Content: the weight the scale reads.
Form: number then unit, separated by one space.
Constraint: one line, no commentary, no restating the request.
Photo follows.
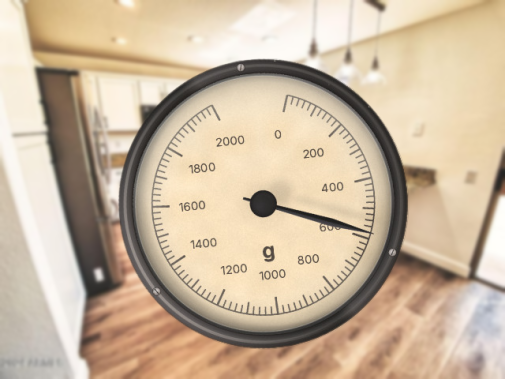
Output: 580 g
